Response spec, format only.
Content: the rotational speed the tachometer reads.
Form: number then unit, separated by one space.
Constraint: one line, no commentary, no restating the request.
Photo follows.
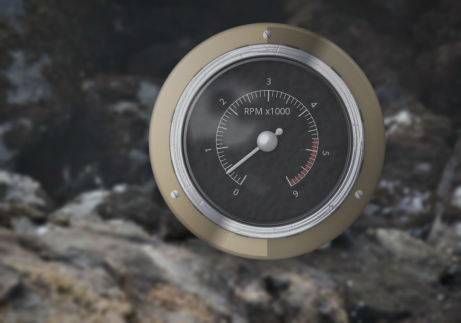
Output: 400 rpm
